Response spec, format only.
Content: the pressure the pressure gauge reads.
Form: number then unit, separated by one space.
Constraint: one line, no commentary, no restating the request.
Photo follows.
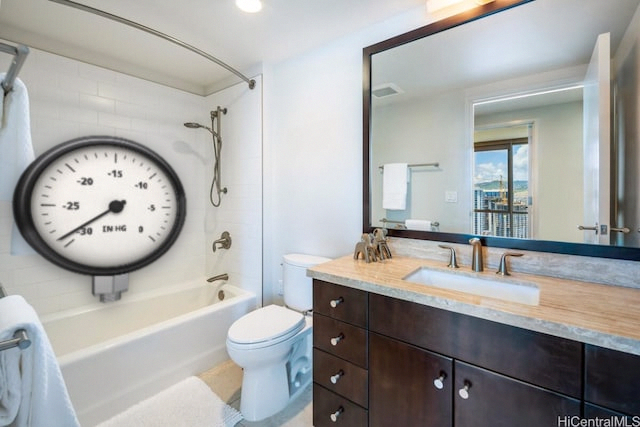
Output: -29 inHg
